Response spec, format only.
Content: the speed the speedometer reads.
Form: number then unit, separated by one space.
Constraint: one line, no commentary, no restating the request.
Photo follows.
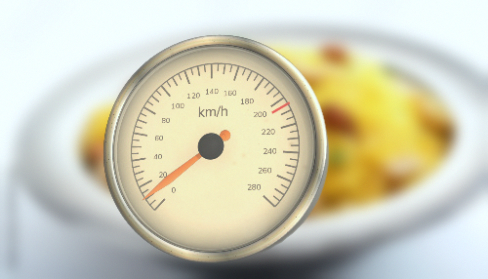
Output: 10 km/h
